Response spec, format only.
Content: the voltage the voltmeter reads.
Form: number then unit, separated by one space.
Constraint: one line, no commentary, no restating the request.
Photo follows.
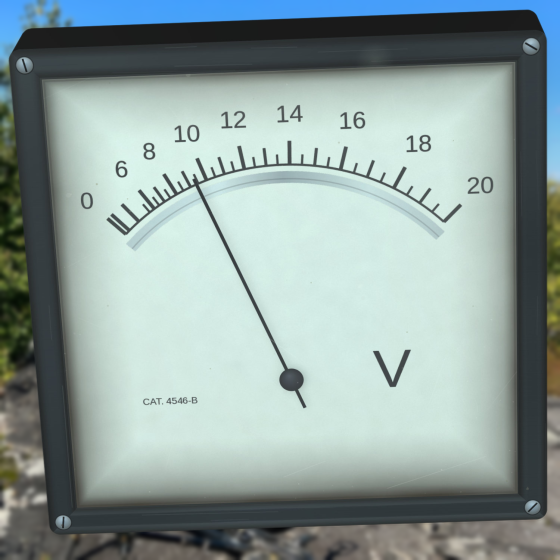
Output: 9.5 V
